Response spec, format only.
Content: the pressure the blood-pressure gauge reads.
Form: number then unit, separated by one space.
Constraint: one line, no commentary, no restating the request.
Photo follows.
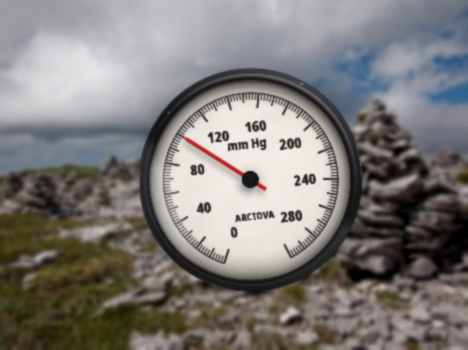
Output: 100 mmHg
